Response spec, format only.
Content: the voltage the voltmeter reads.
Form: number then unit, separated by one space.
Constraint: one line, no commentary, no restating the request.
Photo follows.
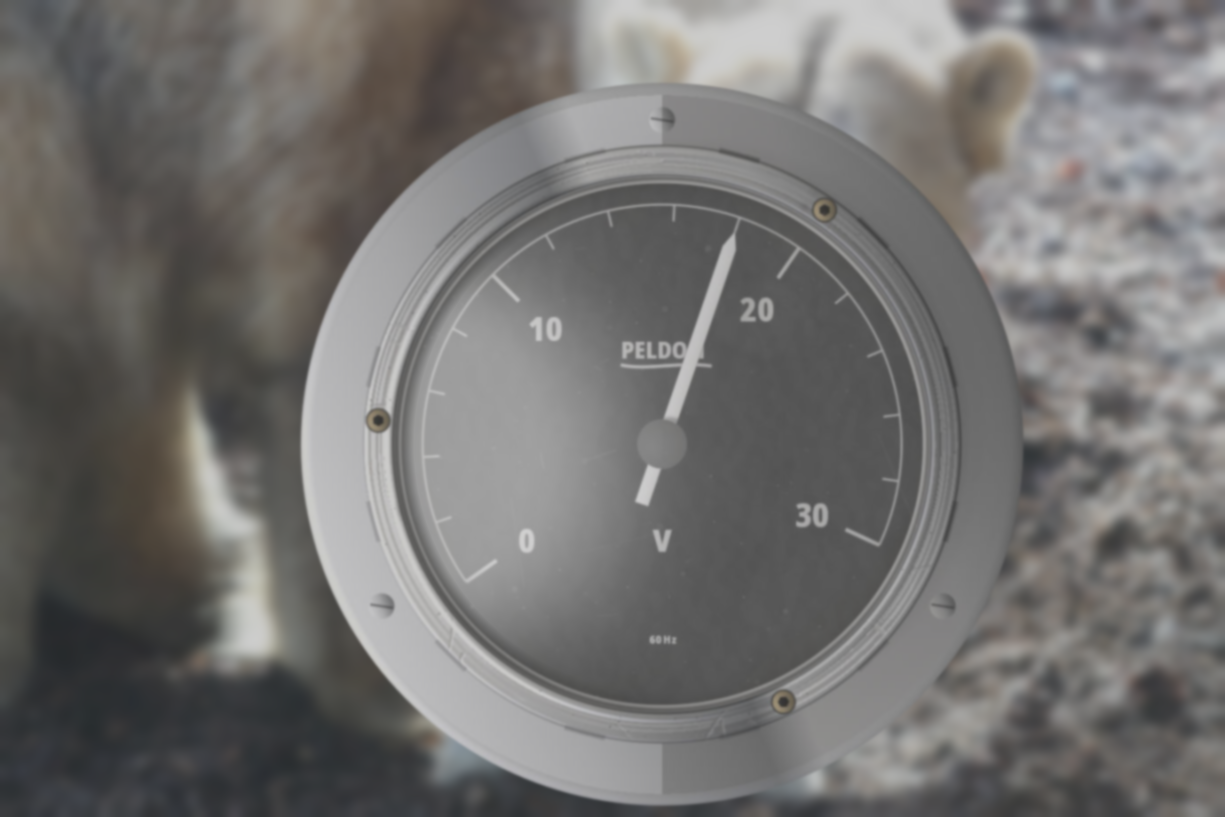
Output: 18 V
